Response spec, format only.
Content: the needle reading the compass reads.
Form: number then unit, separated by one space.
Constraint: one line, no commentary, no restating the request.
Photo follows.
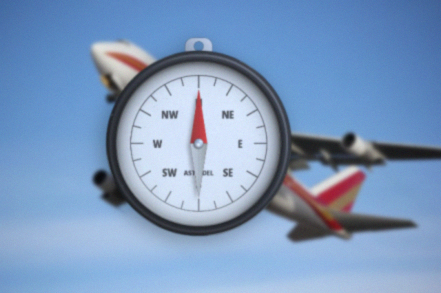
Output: 0 °
